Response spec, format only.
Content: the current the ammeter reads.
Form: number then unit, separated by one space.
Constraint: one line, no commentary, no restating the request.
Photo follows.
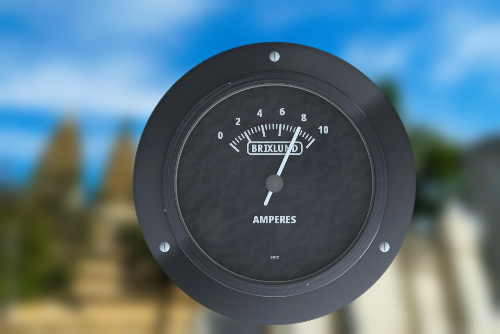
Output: 8 A
